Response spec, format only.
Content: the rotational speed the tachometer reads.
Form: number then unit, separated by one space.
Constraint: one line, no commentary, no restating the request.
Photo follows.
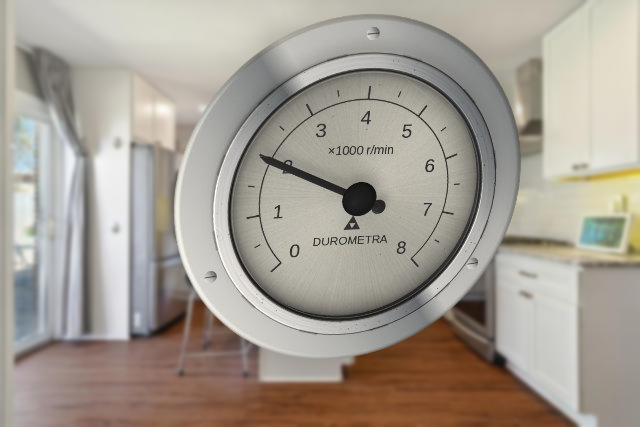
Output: 2000 rpm
